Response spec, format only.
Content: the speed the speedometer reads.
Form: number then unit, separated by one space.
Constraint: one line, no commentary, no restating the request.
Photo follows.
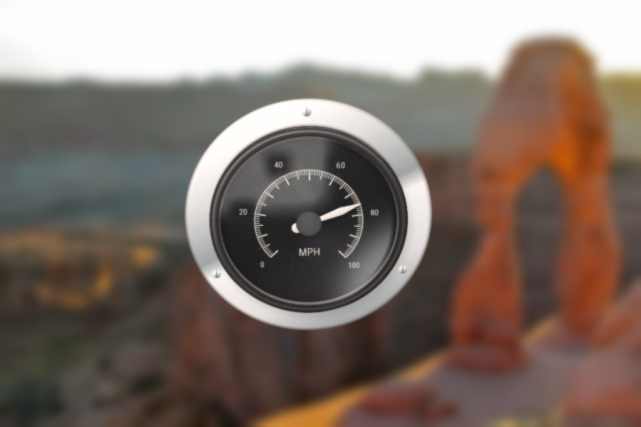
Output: 75 mph
